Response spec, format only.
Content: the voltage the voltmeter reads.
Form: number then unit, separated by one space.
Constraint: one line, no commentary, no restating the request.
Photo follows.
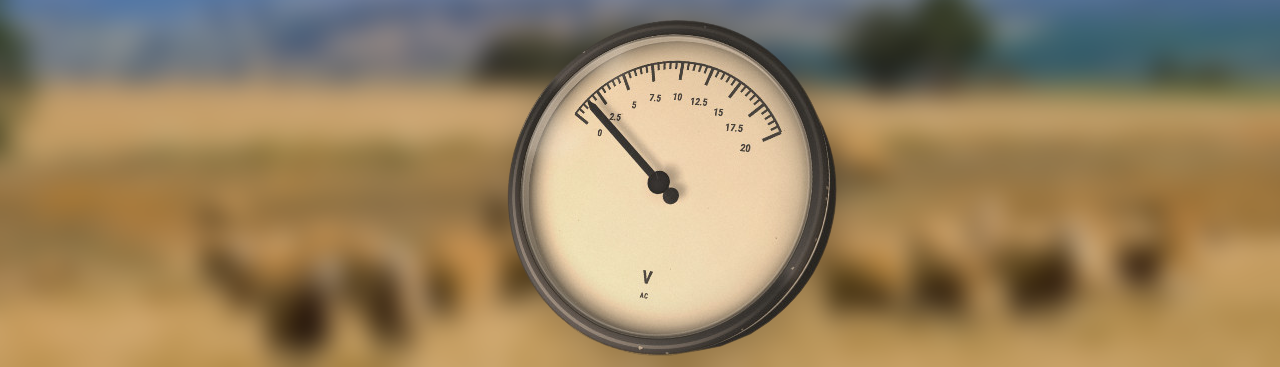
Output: 1.5 V
